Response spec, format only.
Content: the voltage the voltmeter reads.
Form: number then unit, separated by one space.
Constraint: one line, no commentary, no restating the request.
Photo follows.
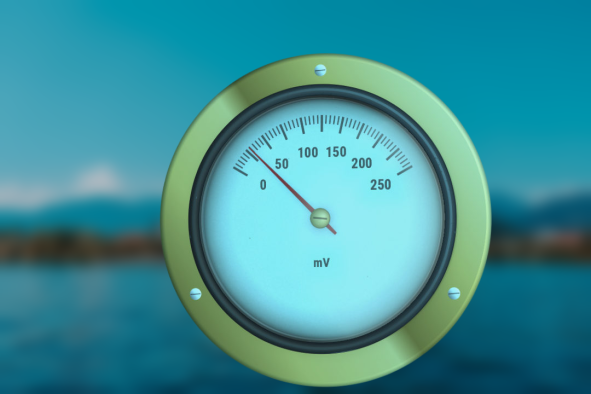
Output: 30 mV
